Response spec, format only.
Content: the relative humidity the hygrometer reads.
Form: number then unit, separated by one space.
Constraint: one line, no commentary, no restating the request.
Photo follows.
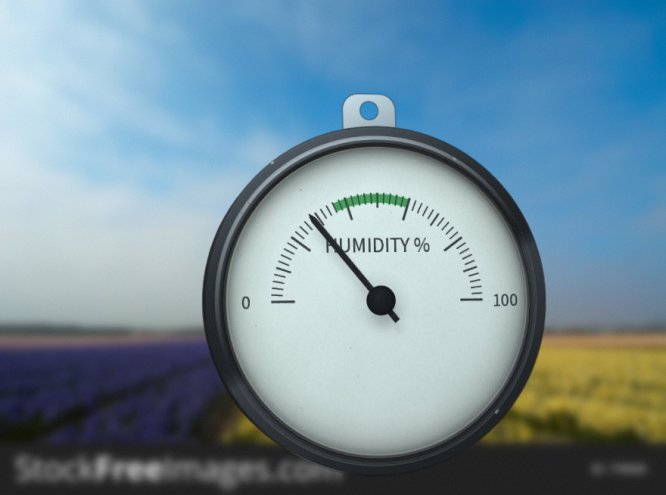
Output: 28 %
